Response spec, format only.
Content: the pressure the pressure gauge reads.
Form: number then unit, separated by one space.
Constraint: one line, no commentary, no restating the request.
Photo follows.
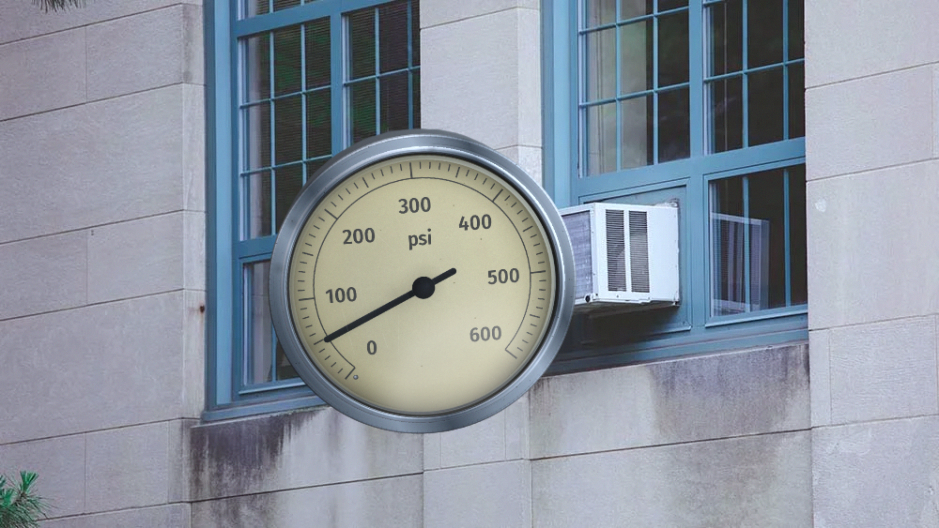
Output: 50 psi
